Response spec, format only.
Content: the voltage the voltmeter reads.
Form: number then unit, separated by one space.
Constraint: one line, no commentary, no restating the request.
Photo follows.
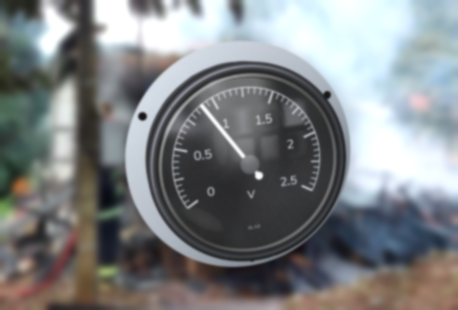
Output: 0.9 V
